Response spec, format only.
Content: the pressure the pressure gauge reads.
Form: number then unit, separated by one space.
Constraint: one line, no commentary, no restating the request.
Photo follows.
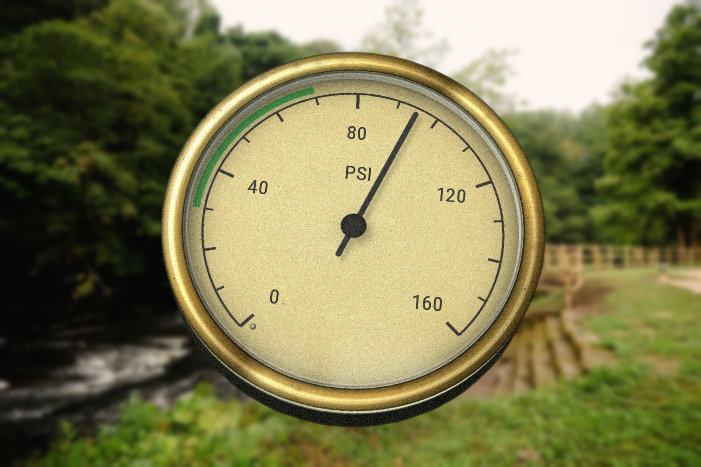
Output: 95 psi
